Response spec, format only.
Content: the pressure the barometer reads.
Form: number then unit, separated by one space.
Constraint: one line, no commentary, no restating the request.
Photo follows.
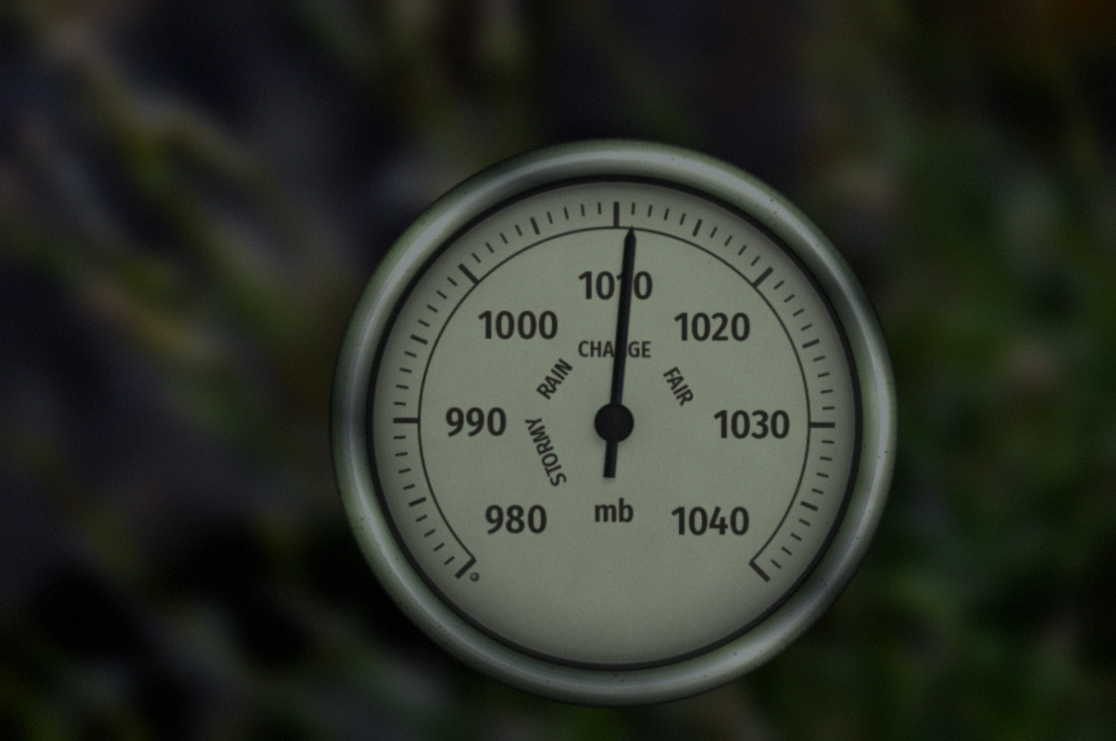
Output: 1011 mbar
